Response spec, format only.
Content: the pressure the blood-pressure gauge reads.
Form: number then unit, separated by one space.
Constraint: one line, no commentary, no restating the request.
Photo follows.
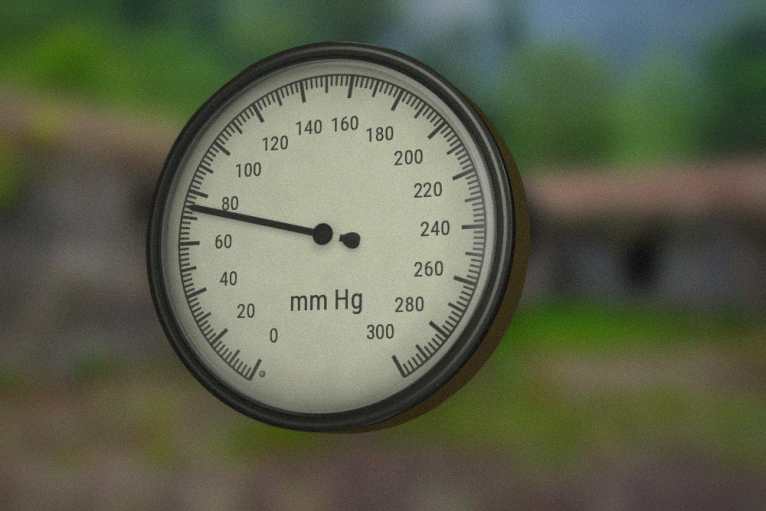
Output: 74 mmHg
